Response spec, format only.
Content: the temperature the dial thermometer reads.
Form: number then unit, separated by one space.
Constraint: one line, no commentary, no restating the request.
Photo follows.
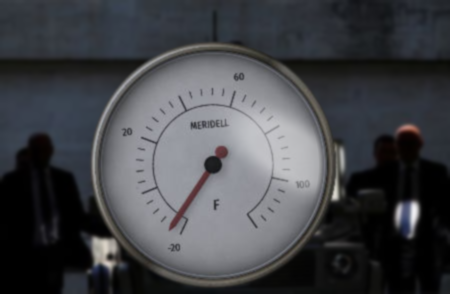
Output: -16 °F
